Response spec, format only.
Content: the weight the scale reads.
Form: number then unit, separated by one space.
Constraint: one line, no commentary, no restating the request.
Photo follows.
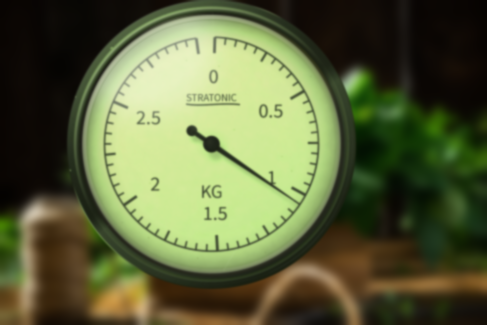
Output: 1.05 kg
